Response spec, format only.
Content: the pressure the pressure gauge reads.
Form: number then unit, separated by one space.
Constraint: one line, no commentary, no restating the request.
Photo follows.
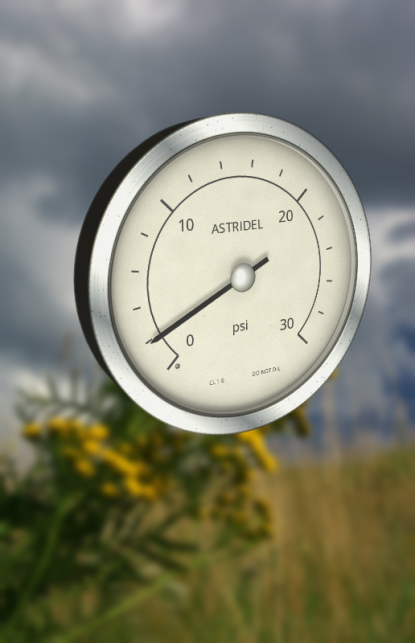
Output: 2 psi
